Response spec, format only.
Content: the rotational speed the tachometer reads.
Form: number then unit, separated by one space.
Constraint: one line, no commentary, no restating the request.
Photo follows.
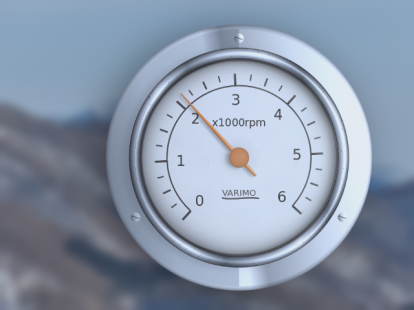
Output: 2125 rpm
